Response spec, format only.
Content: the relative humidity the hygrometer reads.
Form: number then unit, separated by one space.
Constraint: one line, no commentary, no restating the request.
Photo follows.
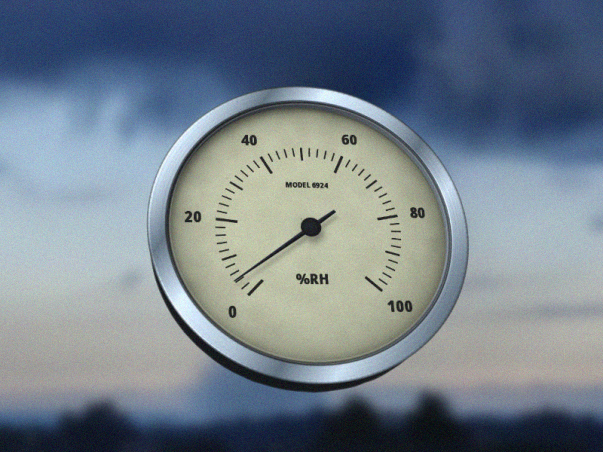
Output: 4 %
